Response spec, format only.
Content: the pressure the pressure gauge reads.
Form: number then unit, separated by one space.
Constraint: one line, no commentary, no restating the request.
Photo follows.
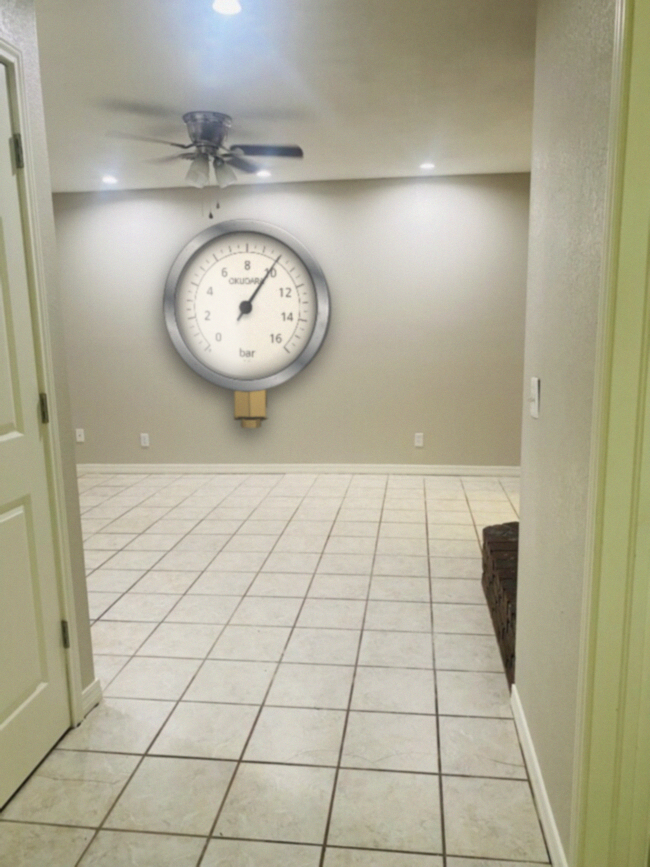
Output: 10 bar
